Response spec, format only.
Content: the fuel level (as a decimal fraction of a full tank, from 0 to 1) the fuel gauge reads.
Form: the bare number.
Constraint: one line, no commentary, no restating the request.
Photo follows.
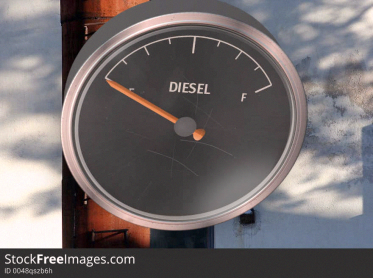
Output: 0
